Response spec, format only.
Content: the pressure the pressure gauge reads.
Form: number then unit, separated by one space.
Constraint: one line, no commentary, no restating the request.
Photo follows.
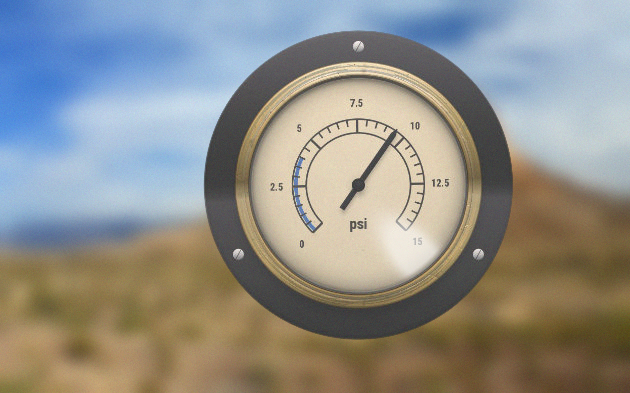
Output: 9.5 psi
